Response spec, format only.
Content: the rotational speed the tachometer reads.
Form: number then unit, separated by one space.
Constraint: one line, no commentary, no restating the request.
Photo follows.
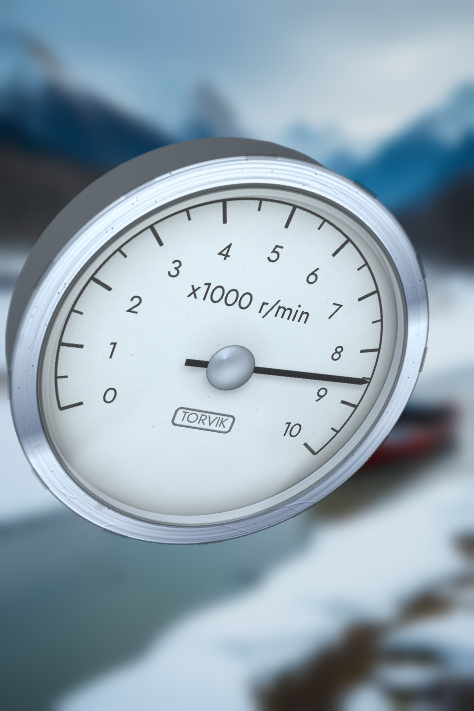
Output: 8500 rpm
